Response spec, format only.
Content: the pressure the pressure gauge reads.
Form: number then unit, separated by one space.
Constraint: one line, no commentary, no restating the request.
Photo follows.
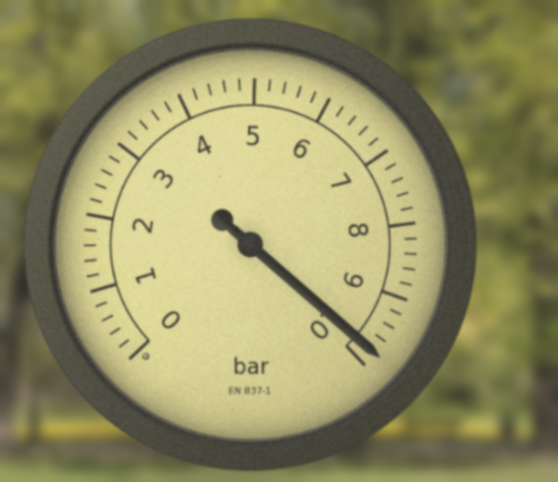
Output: 9.8 bar
